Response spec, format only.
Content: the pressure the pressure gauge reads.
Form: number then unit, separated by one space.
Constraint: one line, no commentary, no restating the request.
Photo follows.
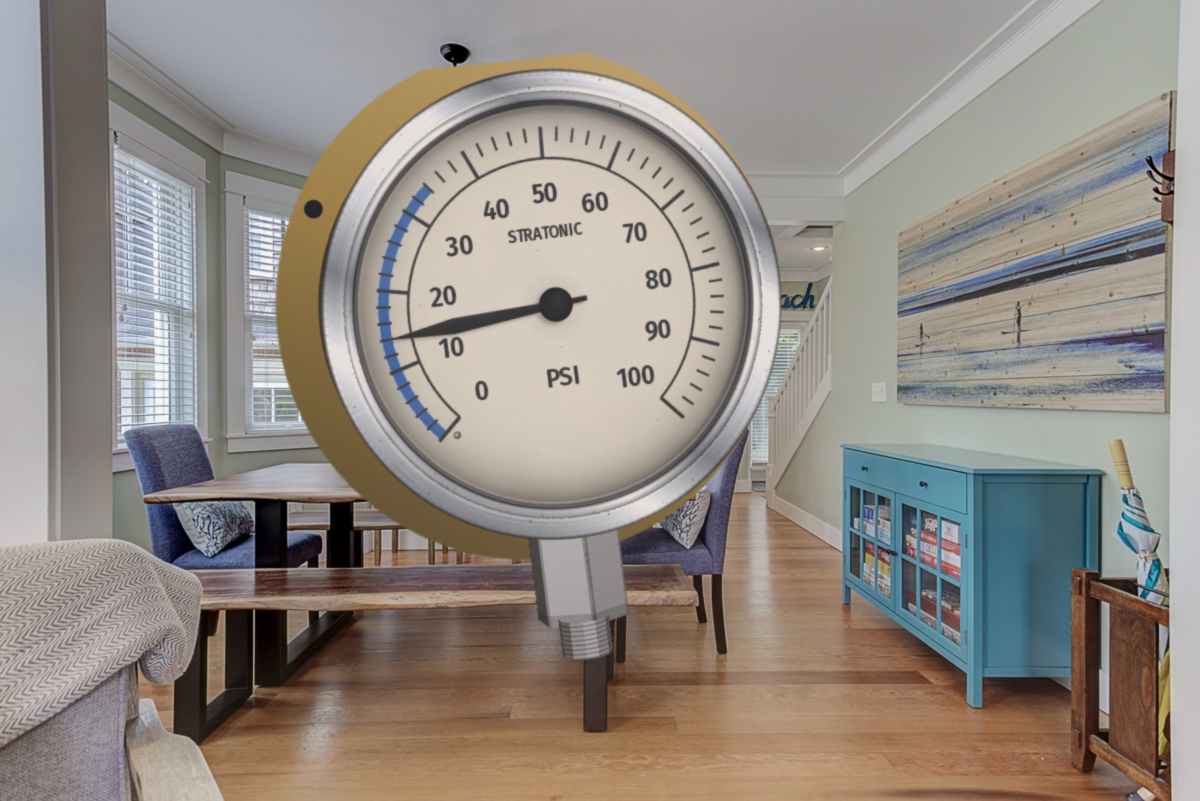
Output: 14 psi
